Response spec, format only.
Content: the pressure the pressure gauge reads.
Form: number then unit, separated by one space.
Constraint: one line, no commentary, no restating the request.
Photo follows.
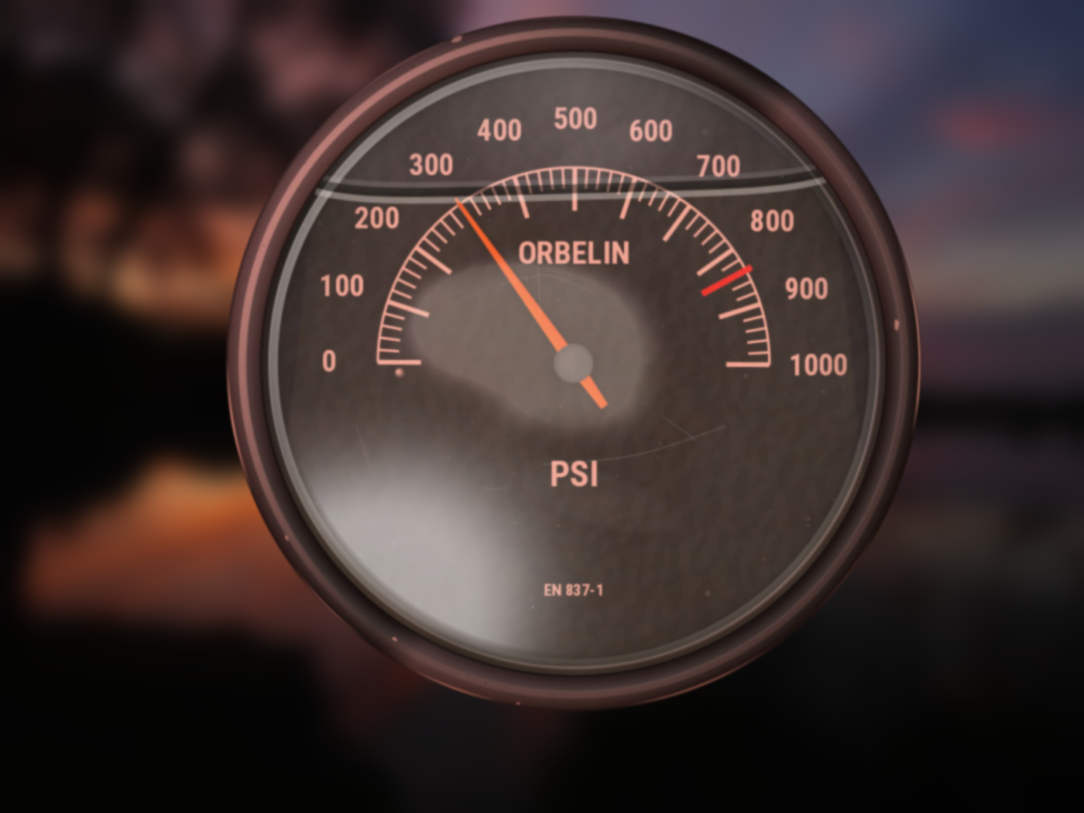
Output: 300 psi
